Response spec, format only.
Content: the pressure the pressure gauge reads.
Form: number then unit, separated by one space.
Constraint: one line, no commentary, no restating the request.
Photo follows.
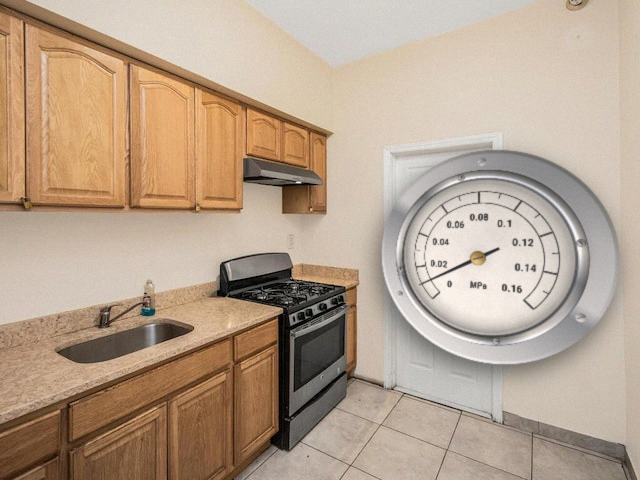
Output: 0.01 MPa
